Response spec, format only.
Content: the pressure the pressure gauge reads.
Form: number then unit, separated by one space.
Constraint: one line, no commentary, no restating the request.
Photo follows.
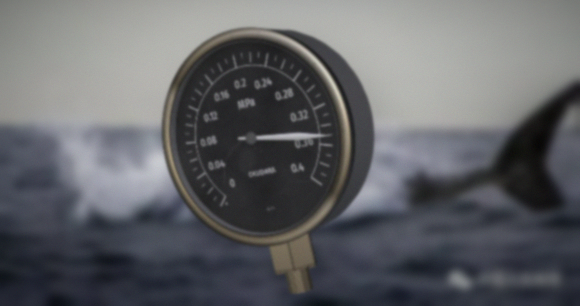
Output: 0.35 MPa
